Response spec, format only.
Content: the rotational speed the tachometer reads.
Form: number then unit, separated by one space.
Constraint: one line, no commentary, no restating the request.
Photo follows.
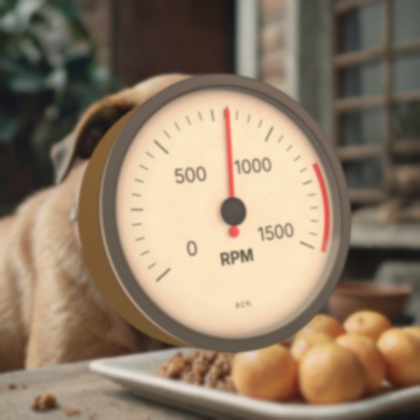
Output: 800 rpm
